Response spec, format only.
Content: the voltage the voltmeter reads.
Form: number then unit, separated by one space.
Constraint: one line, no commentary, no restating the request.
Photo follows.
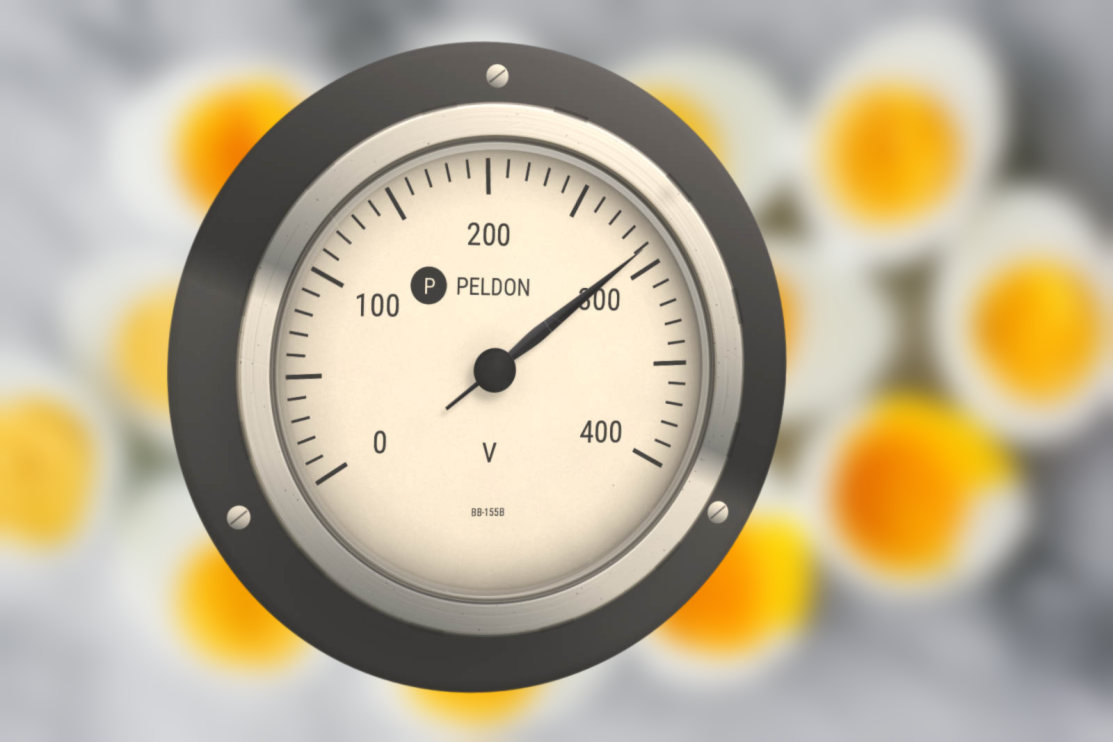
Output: 290 V
